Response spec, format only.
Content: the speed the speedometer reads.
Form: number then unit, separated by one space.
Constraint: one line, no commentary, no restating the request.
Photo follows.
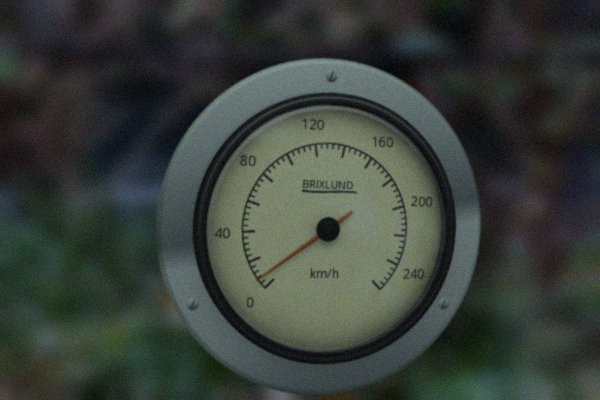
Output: 8 km/h
